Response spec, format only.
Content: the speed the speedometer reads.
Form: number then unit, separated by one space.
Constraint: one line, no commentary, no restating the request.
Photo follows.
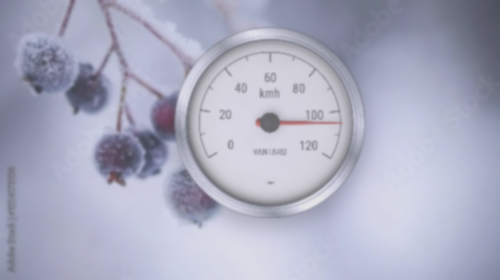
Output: 105 km/h
